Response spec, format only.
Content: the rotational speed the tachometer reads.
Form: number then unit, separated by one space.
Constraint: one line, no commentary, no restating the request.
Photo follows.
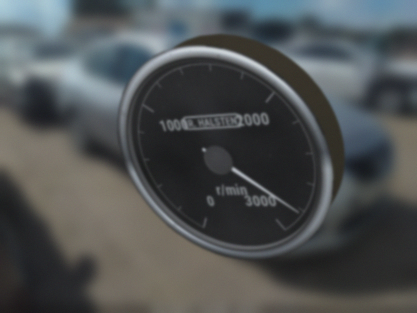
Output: 2800 rpm
